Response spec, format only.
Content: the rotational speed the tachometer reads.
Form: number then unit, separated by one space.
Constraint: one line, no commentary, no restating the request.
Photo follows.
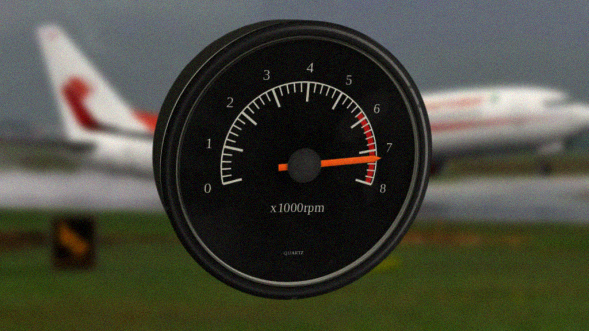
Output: 7200 rpm
